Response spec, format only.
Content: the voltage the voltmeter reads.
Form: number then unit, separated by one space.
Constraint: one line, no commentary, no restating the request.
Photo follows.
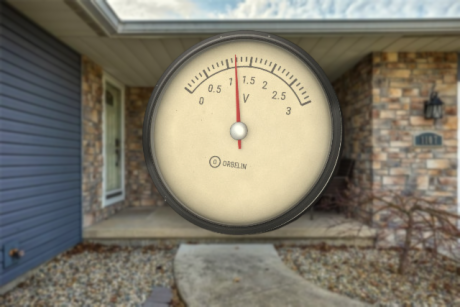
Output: 1.2 V
